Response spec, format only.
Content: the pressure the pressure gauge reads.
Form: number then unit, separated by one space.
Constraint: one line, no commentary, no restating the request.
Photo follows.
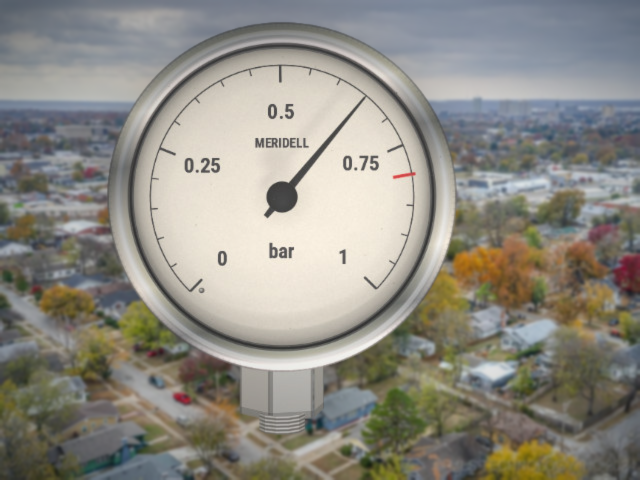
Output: 0.65 bar
